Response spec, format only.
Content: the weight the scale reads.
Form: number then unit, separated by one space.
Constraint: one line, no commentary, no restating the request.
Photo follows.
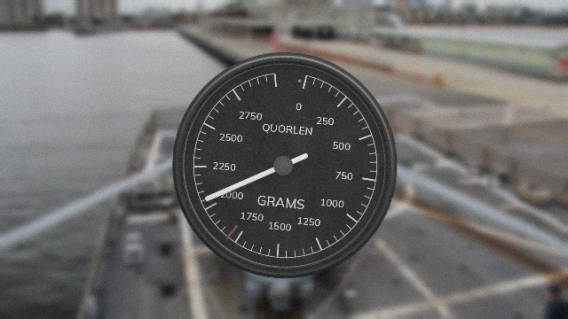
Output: 2050 g
